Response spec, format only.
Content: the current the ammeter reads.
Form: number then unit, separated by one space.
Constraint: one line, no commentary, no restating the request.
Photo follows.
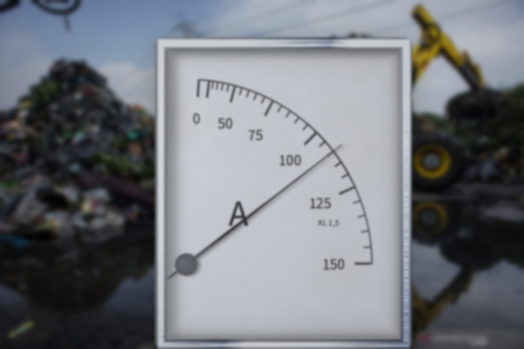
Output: 110 A
